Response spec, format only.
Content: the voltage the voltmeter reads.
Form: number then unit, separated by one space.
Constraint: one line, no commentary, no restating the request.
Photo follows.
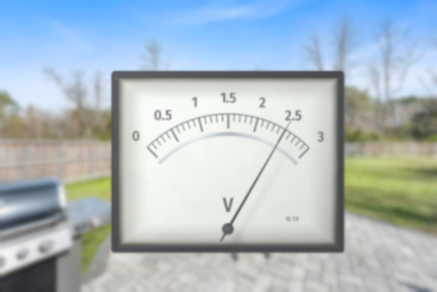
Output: 2.5 V
